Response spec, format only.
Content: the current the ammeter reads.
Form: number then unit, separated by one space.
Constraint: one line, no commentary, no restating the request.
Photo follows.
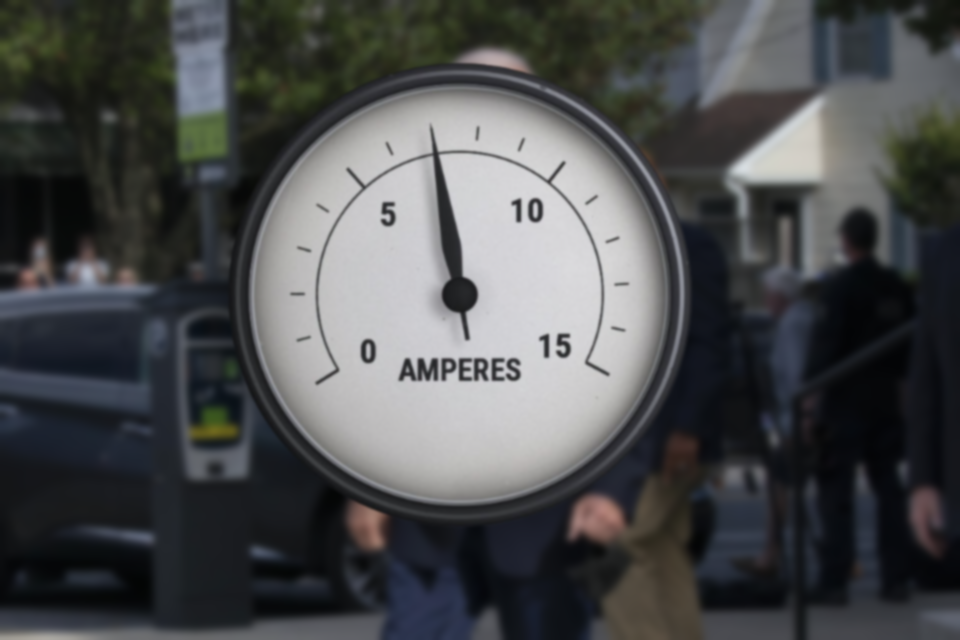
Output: 7 A
